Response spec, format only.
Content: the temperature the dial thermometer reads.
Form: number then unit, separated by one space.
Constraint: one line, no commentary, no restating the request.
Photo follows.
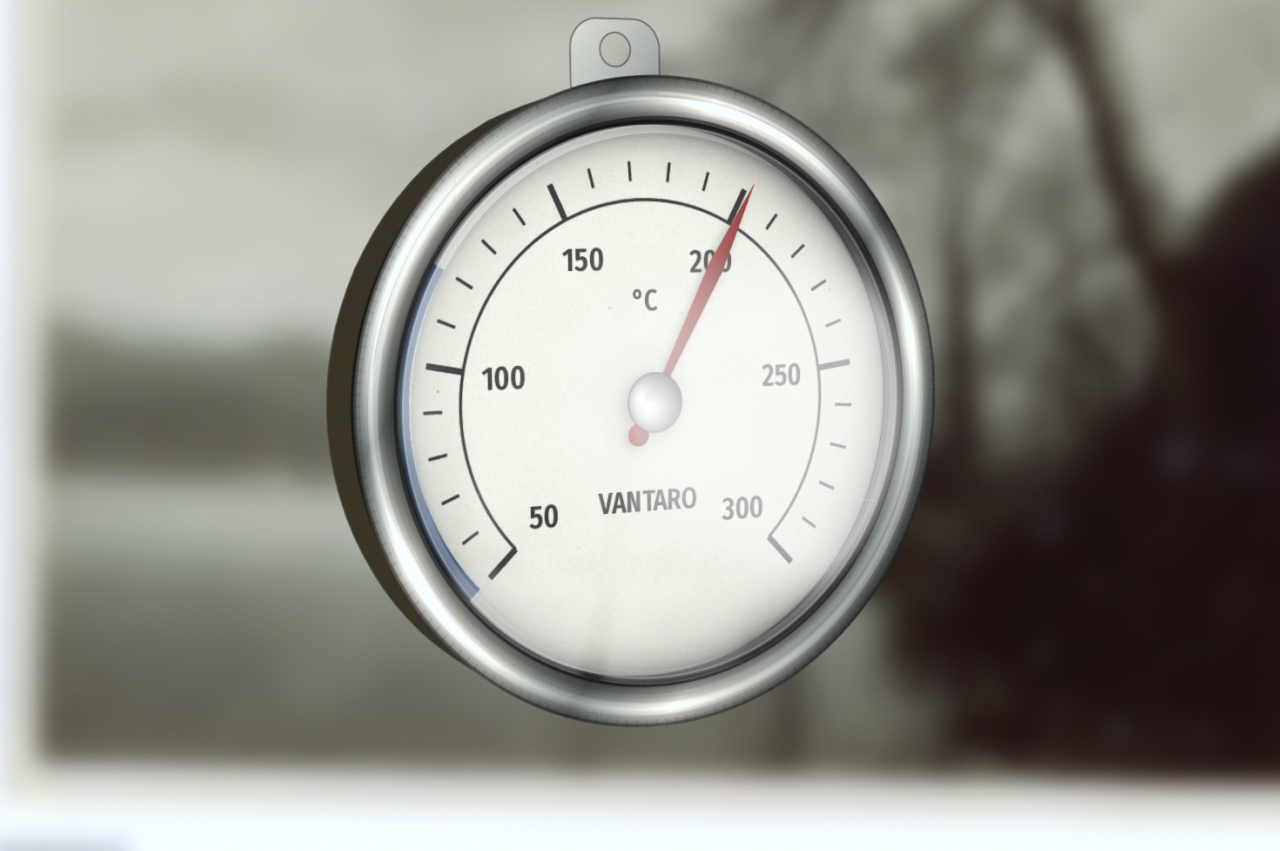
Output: 200 °C
